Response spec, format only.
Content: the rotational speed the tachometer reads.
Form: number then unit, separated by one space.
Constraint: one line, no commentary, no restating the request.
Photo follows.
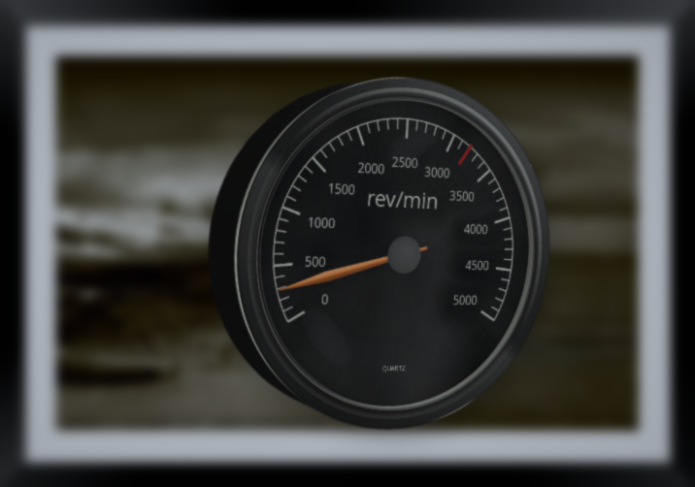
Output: 300 rpm
